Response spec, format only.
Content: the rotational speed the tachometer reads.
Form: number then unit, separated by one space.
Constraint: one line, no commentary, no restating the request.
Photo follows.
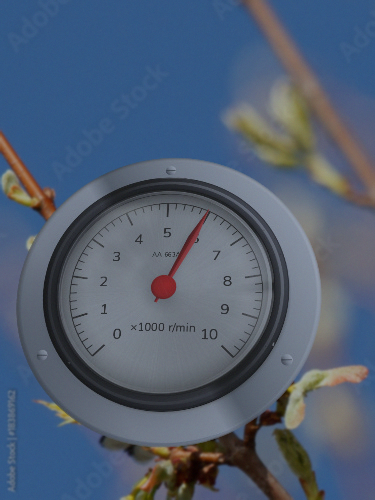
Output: 6000 rpm
